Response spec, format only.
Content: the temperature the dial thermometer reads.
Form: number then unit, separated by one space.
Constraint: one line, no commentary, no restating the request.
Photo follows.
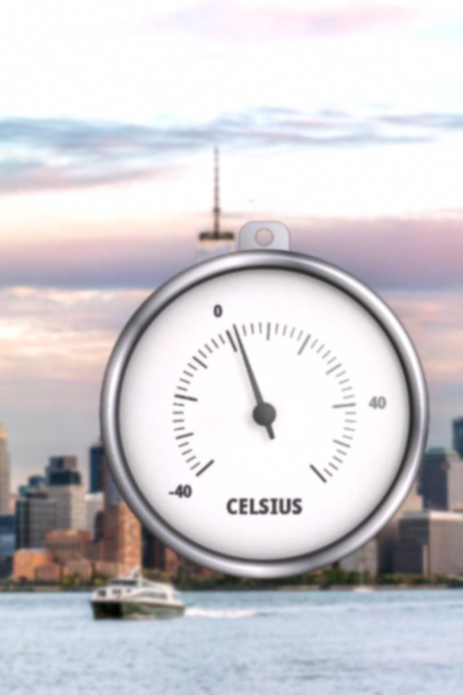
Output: 2 °C
